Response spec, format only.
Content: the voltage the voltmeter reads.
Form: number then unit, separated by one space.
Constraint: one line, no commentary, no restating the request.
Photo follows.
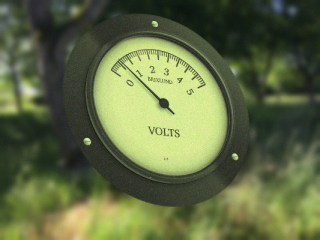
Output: 0.5 V
